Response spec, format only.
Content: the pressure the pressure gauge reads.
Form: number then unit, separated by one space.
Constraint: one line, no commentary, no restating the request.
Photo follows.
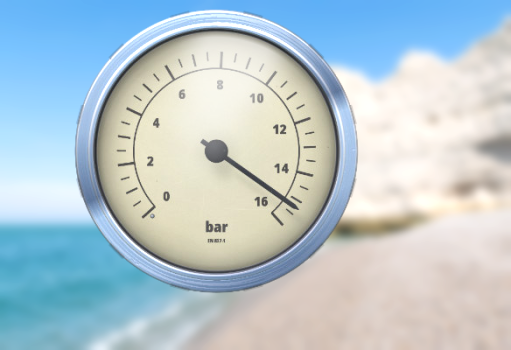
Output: 15.25 bar
